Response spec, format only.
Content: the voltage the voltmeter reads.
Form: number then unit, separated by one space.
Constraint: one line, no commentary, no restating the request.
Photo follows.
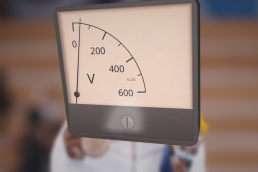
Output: 50 V
